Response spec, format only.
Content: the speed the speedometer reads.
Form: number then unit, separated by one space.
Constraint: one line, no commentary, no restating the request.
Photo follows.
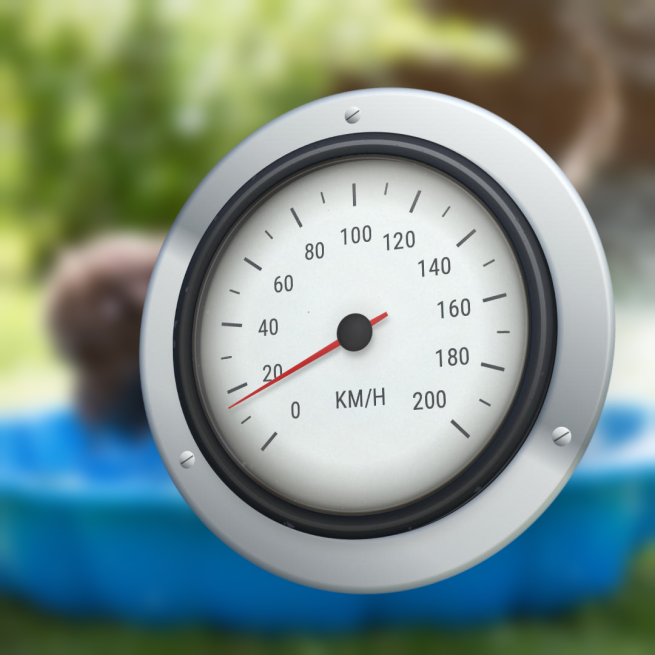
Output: 15 km/h
